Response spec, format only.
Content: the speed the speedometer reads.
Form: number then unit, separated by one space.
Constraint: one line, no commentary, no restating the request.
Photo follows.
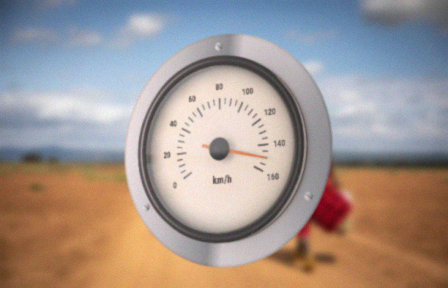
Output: 150 km/h
